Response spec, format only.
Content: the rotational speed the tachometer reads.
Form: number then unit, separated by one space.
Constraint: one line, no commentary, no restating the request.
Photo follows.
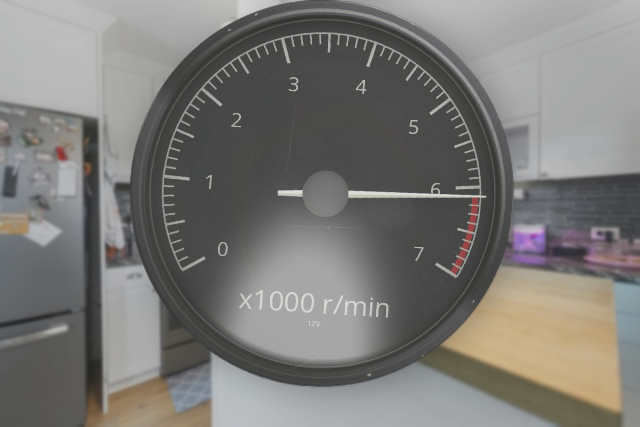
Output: 6100 rpm
